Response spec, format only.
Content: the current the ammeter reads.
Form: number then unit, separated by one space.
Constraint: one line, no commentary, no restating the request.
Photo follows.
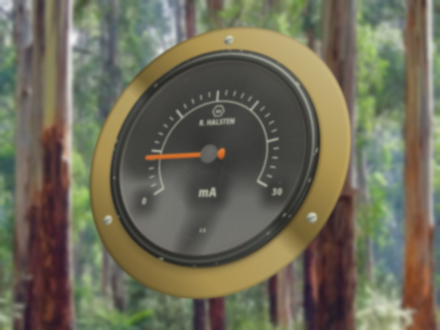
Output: 4 mA
